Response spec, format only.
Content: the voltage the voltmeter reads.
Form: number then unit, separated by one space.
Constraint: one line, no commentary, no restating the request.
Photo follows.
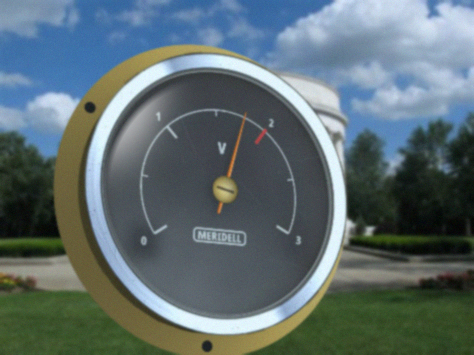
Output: 1.75 V
